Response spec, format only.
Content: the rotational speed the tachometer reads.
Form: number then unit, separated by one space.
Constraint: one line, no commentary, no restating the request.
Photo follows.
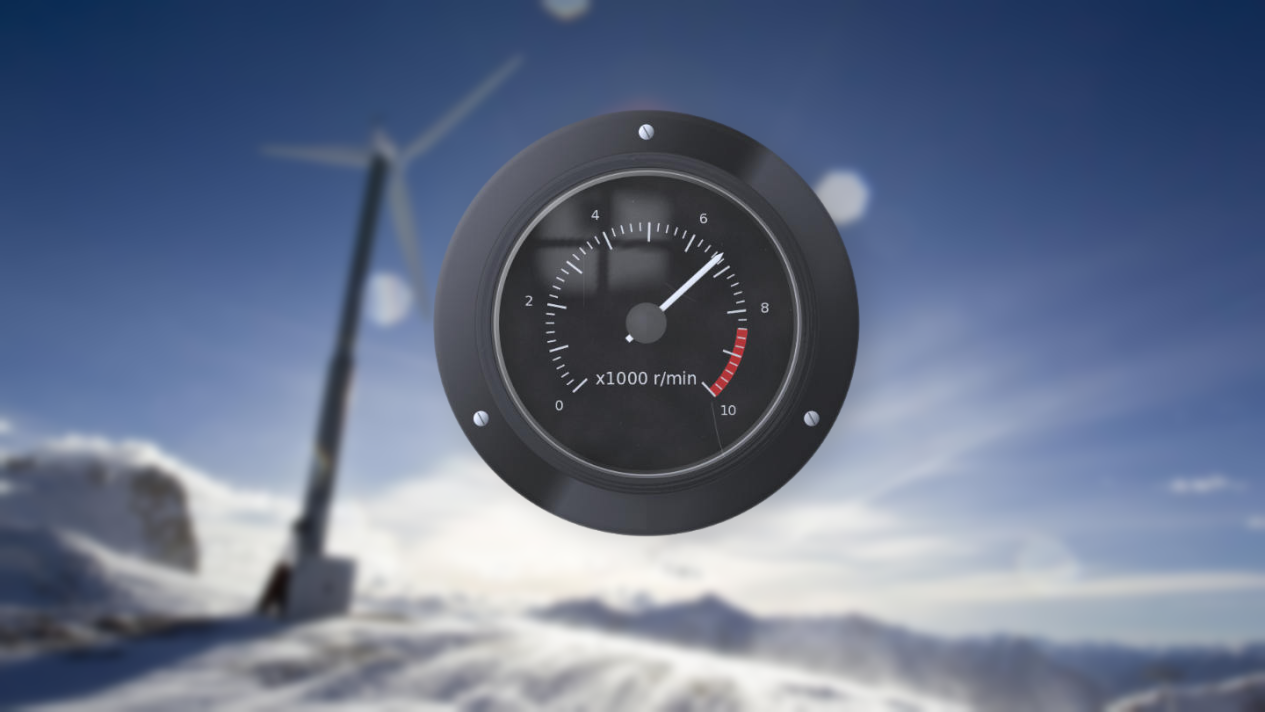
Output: 6700 rpm
